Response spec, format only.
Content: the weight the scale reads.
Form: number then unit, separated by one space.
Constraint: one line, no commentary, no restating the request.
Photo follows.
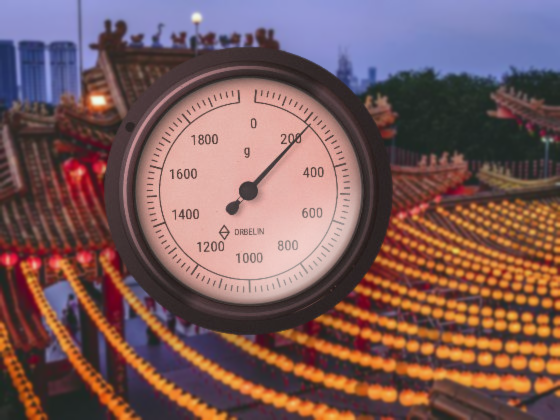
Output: 220 g
